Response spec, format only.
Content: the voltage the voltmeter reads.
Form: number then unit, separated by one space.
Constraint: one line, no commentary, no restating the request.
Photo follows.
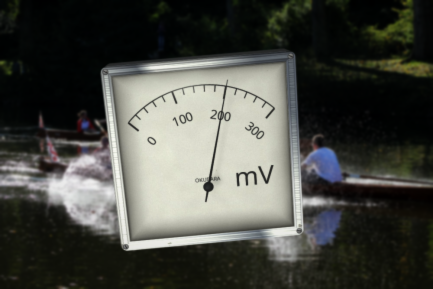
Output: 200 mV
